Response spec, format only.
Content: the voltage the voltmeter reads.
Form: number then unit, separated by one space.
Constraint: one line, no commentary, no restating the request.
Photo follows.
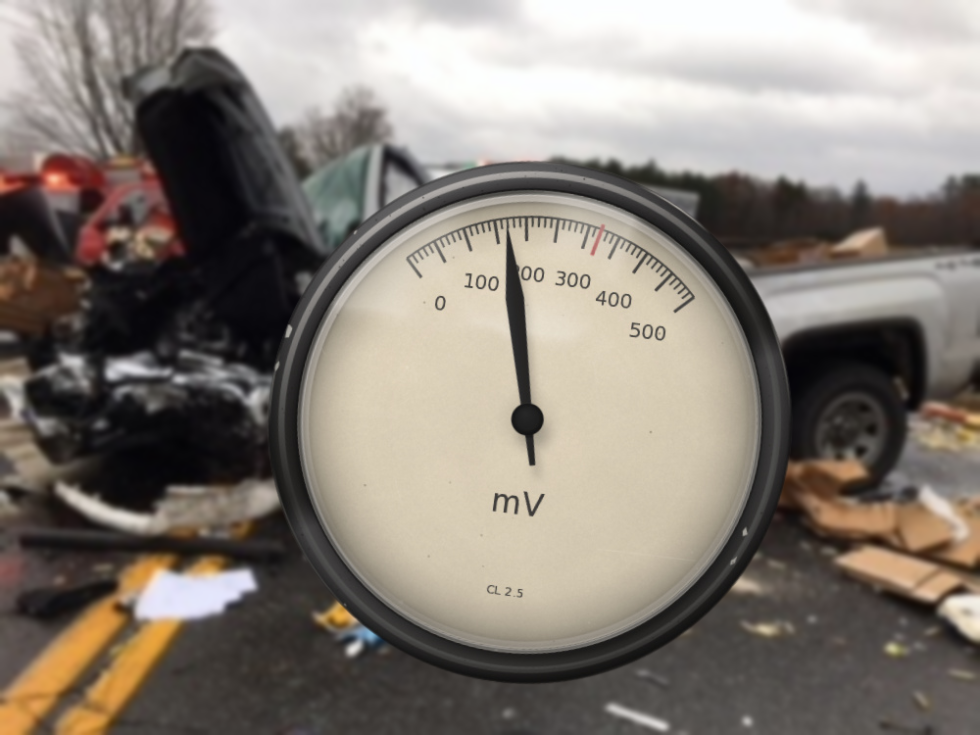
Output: 170 mV
